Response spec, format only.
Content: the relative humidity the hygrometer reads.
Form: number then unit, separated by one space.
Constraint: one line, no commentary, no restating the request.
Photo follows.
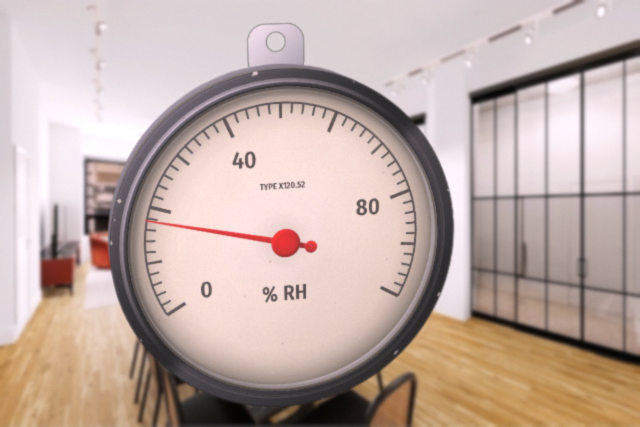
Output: 18 %
